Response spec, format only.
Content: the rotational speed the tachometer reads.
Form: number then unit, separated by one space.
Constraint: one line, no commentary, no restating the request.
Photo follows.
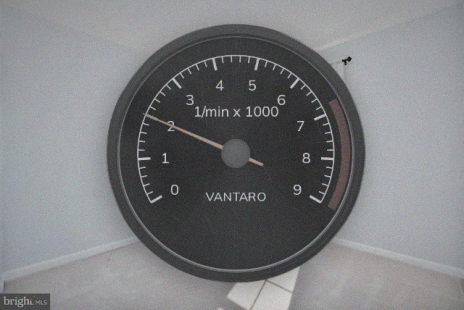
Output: 2000 rpm
